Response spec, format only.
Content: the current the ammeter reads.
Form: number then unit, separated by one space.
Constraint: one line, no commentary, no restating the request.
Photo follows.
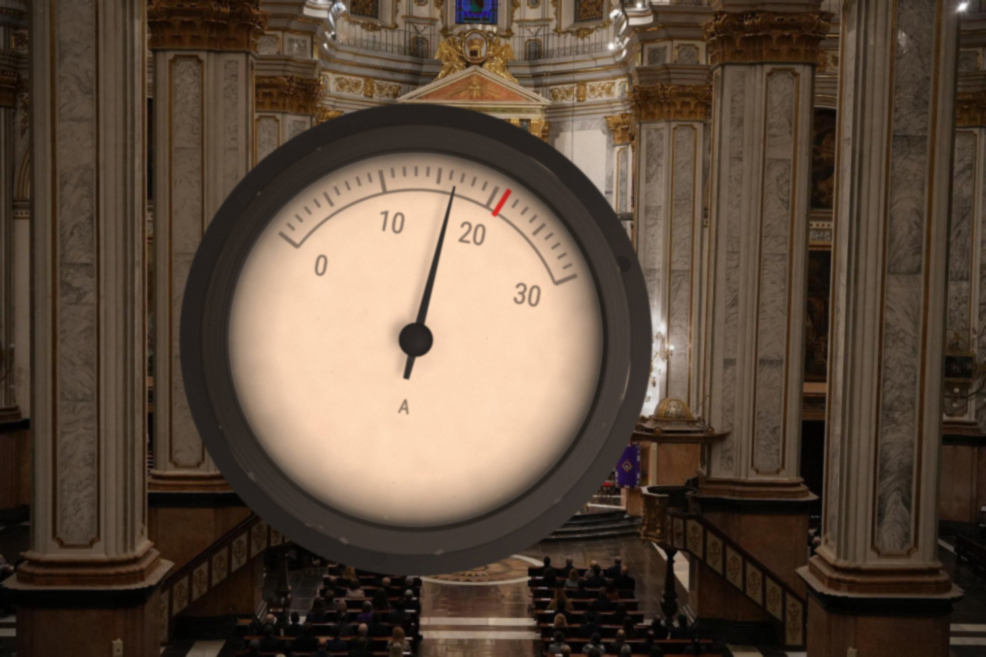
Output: 16.5 A
